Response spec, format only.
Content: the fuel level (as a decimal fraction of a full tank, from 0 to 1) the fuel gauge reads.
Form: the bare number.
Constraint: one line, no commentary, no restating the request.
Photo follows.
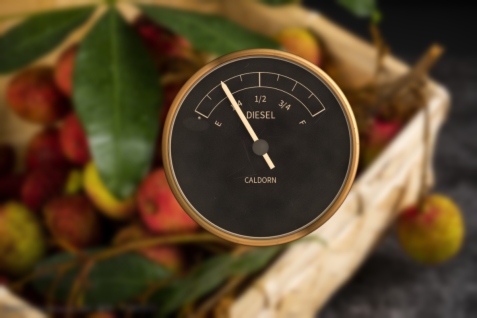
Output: 0.25
